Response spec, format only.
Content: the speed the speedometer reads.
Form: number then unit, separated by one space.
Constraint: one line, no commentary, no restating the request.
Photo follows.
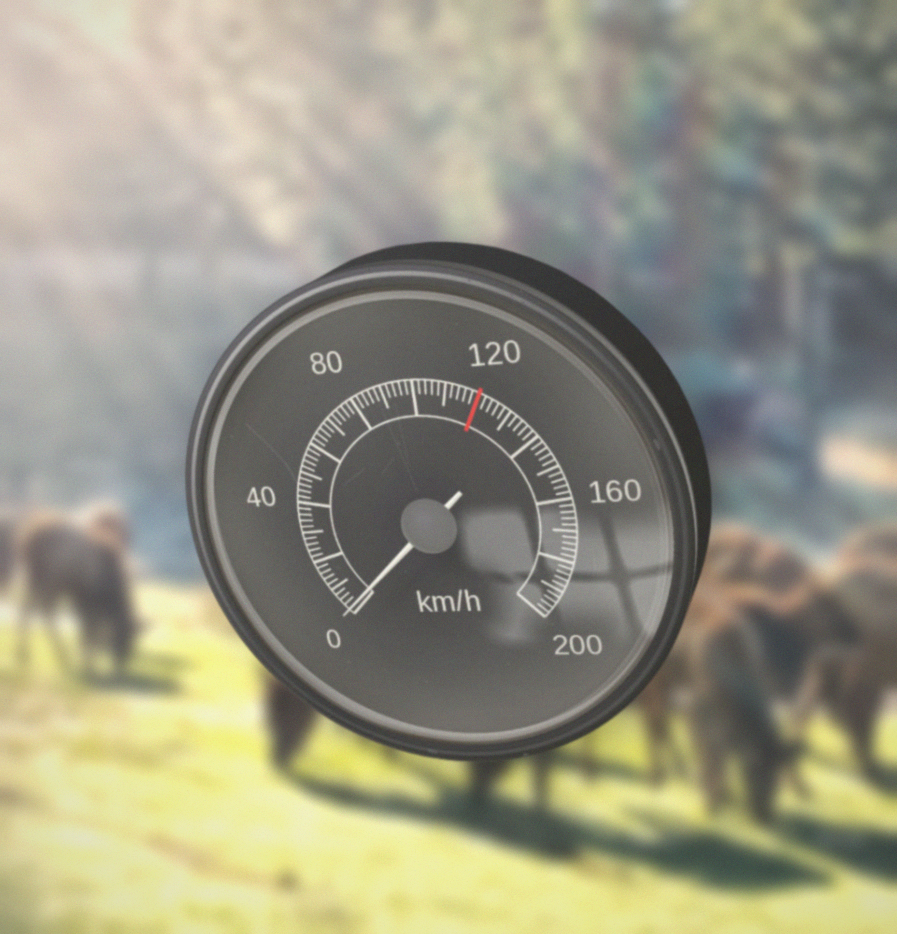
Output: 2 km/h
